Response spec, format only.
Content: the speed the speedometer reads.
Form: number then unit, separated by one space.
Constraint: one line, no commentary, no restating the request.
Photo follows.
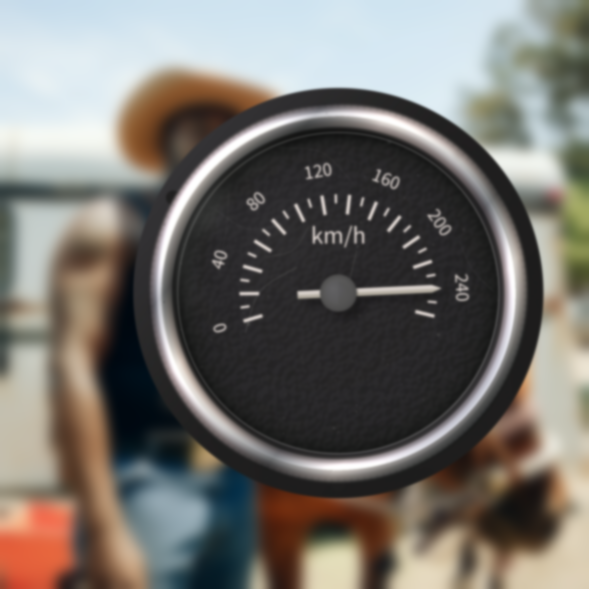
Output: 240 km/h
